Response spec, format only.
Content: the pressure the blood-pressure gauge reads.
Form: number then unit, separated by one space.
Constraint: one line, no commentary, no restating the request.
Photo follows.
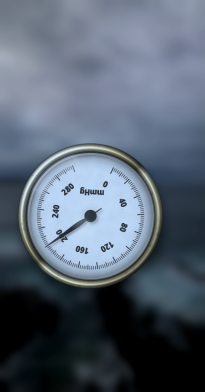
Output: 200 mmHg
